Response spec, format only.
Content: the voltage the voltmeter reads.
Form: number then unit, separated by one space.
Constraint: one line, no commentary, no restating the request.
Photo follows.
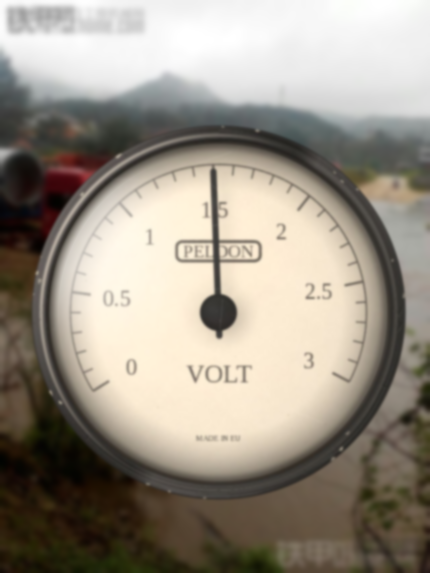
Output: 1.5 V
